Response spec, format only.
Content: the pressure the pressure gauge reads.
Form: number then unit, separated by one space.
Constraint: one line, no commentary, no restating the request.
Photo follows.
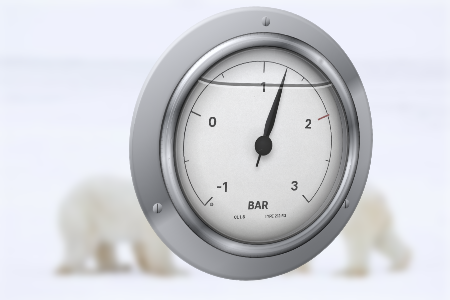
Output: 1.25 bar
